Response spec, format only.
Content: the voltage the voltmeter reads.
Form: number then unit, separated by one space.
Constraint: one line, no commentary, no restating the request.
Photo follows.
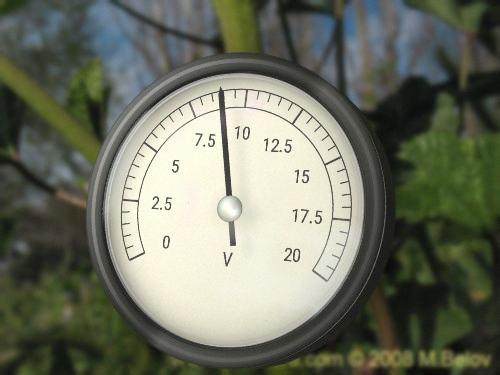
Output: 9 V
